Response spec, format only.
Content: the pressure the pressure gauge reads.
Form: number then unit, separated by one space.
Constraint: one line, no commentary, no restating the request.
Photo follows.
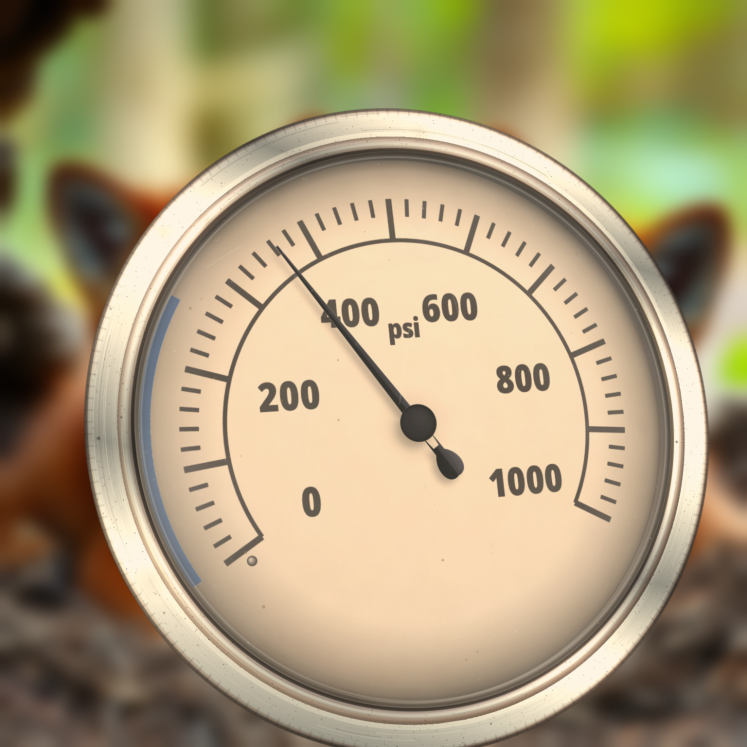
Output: 360 psi
